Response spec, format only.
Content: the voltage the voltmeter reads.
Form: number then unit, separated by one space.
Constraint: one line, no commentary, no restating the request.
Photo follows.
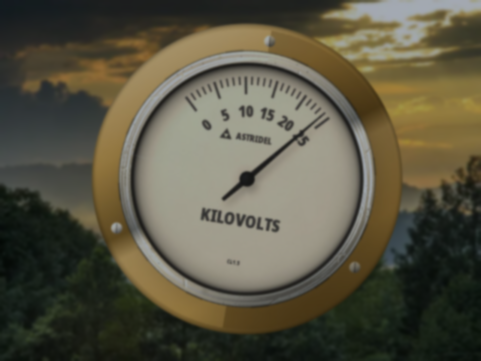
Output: 24 kV
